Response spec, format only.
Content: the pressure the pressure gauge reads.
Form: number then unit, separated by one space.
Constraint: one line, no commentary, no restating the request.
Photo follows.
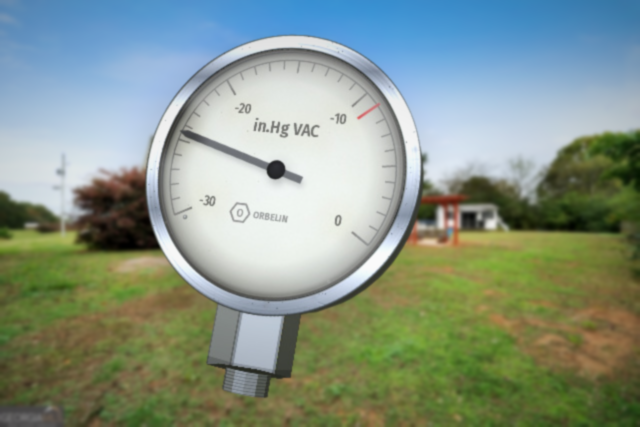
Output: -24.5 inHg
